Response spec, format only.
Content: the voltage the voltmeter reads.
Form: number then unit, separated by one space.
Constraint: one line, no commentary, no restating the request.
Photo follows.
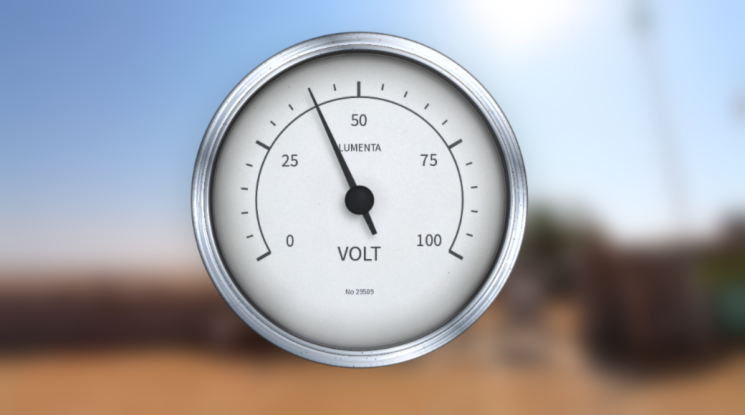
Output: 40 V
